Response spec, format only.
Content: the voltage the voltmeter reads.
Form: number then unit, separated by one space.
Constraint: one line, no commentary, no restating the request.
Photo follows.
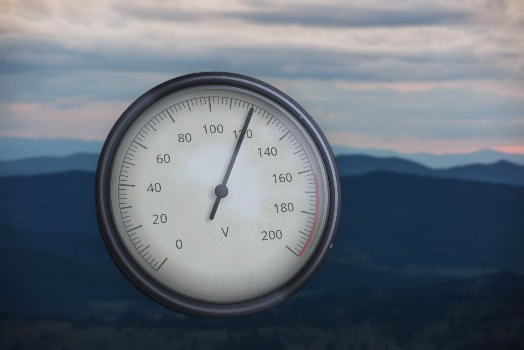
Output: 120 V
